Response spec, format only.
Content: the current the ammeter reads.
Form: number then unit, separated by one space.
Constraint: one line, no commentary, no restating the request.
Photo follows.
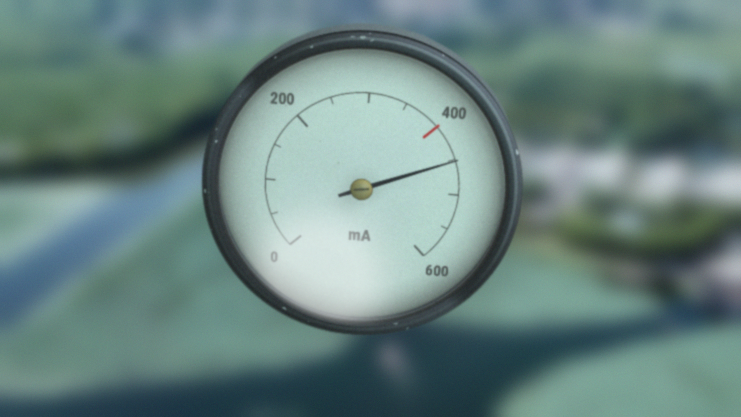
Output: 450 mA
